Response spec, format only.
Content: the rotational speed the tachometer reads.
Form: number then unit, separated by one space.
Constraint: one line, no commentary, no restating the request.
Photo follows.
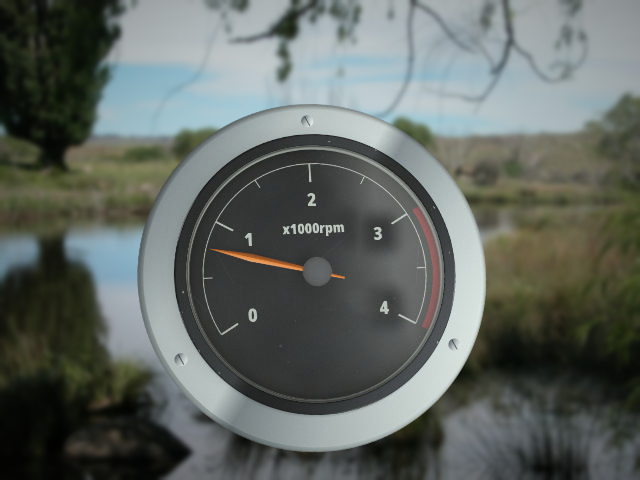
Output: 750 rpm
